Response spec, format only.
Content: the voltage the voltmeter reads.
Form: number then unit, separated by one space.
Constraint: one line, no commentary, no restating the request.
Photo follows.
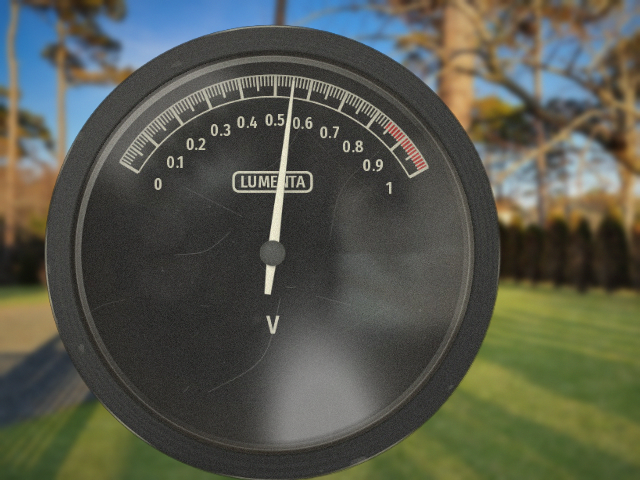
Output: 0.55 V
